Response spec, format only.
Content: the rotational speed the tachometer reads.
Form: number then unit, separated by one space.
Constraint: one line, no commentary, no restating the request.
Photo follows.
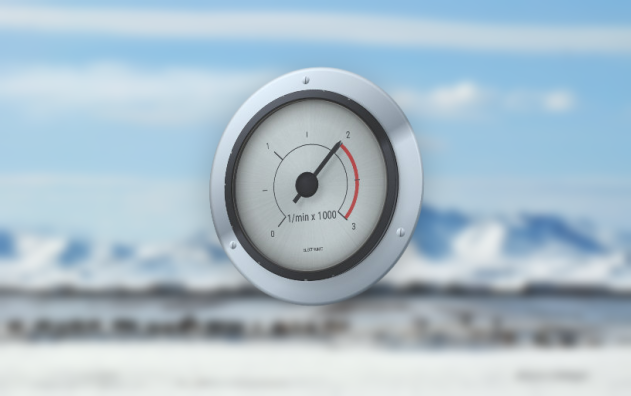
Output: 2000 rpm
